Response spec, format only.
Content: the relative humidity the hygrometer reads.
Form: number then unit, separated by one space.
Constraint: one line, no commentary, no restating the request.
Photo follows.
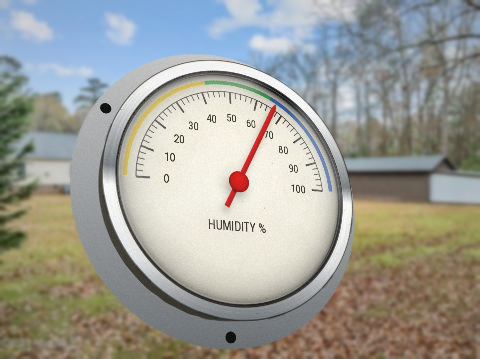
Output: 66 %
